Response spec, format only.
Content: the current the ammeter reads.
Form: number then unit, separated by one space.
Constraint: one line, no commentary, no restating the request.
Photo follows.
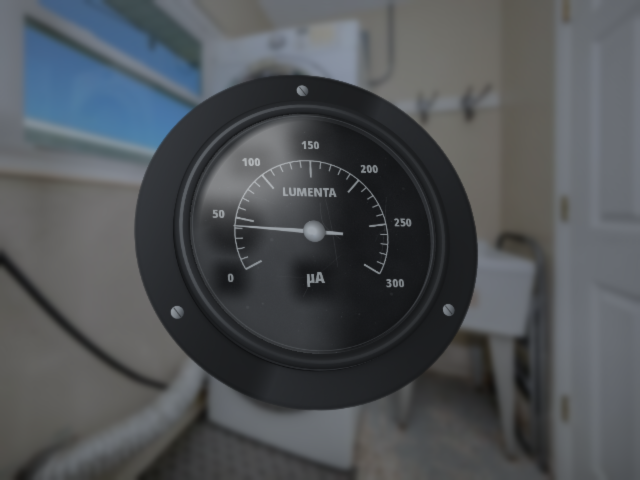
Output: 40 µA
